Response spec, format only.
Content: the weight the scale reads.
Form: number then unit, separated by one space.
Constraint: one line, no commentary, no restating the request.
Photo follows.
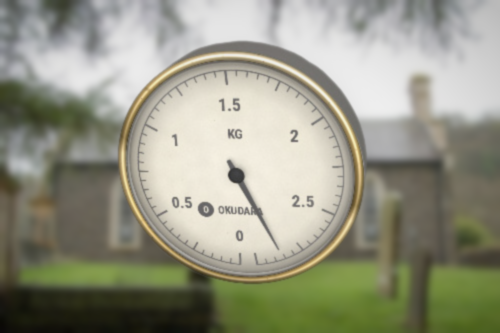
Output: 2.85 kg
